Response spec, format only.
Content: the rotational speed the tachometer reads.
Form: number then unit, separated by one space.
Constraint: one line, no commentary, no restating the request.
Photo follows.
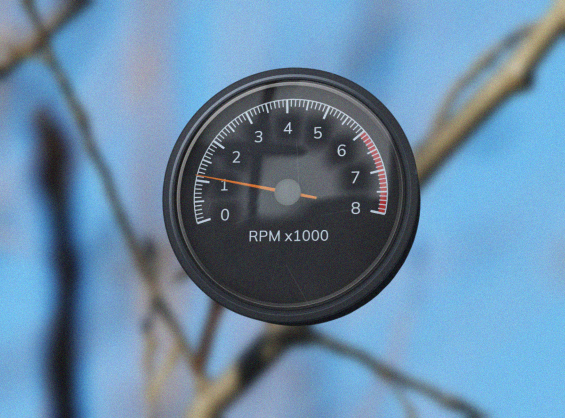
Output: 1100 rpm
